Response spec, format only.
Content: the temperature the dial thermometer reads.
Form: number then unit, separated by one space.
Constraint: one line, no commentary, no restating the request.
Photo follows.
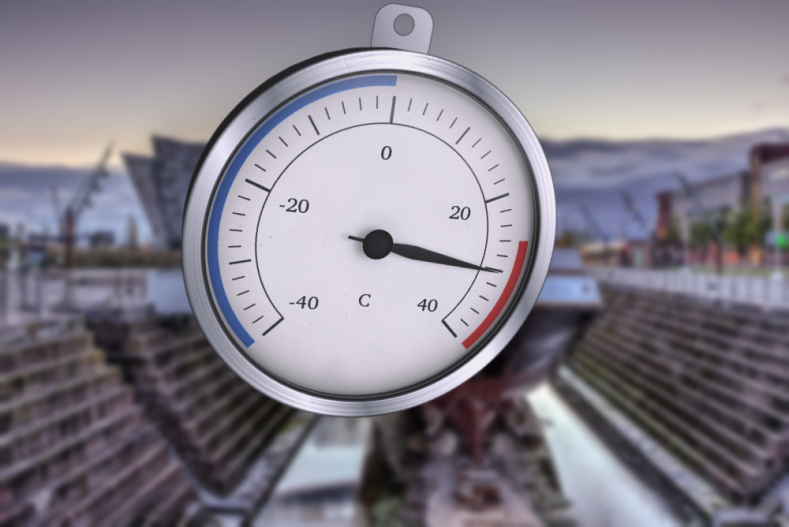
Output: 30 °C
